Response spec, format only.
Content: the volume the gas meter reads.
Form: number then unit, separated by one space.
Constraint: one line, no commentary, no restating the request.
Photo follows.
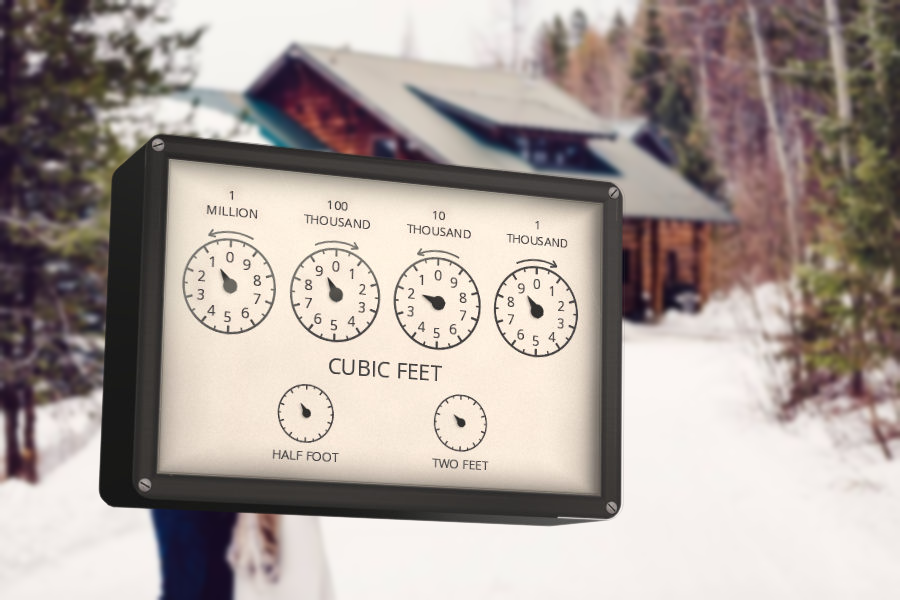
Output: 91900 ft³
